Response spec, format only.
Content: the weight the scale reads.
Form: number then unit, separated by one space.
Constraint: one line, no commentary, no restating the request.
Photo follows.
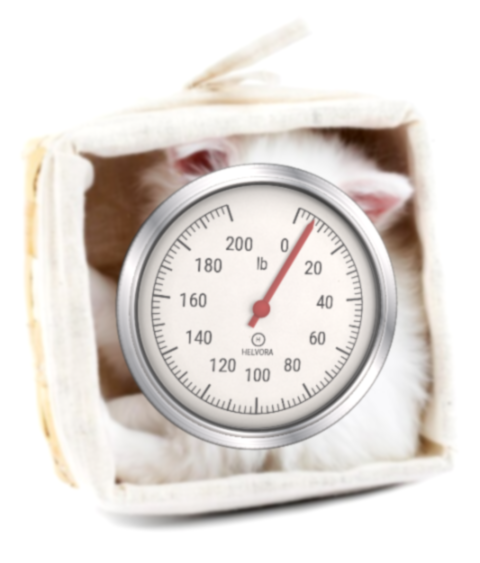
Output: 6 lb
